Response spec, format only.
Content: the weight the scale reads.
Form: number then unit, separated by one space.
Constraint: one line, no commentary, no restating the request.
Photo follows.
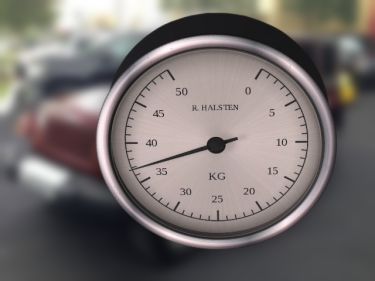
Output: 37 kg
